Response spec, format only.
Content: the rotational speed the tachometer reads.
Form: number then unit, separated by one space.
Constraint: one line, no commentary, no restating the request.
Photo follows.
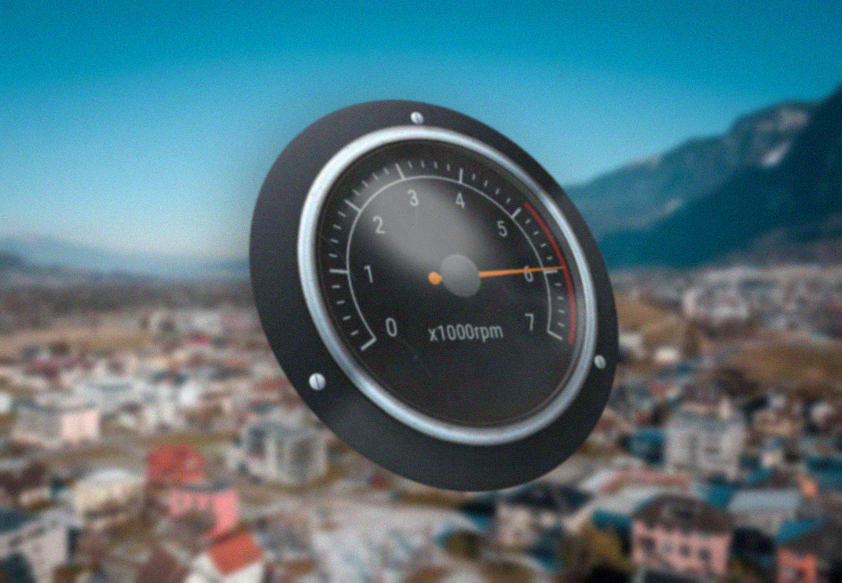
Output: 6000 rpm
